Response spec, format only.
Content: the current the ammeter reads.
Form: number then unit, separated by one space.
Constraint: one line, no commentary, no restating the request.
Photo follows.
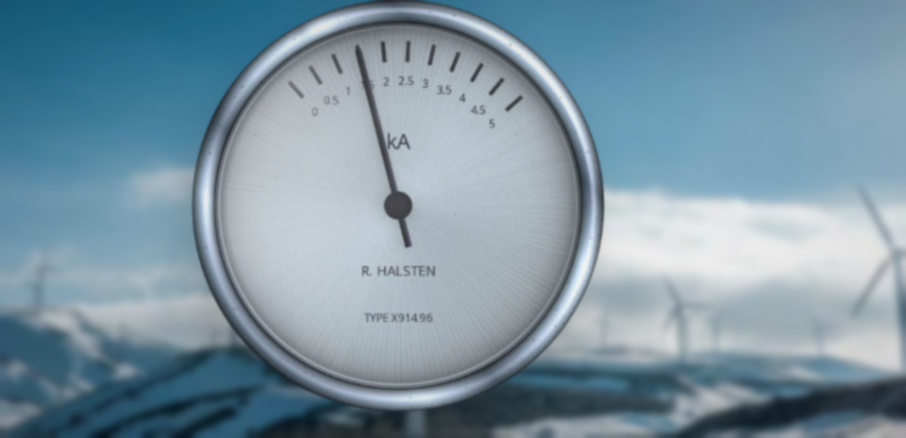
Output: 1.5 kA
